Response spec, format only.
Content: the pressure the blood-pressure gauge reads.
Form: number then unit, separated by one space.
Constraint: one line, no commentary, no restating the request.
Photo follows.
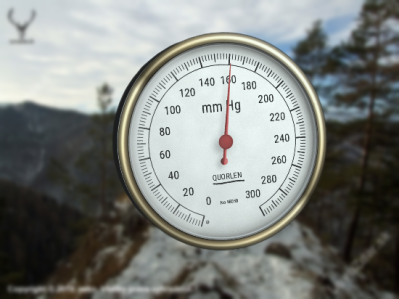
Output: 160 mmHg
